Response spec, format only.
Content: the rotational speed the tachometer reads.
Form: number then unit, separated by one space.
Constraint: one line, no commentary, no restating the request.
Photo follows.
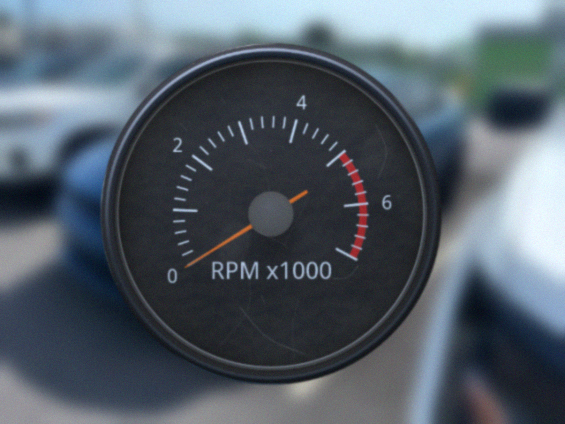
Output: 0 rpm
